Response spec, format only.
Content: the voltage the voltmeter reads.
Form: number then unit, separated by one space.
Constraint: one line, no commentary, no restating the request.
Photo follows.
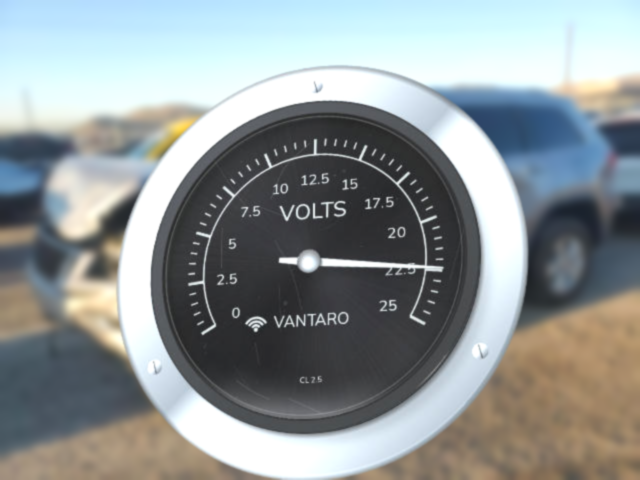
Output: 22.5 V
